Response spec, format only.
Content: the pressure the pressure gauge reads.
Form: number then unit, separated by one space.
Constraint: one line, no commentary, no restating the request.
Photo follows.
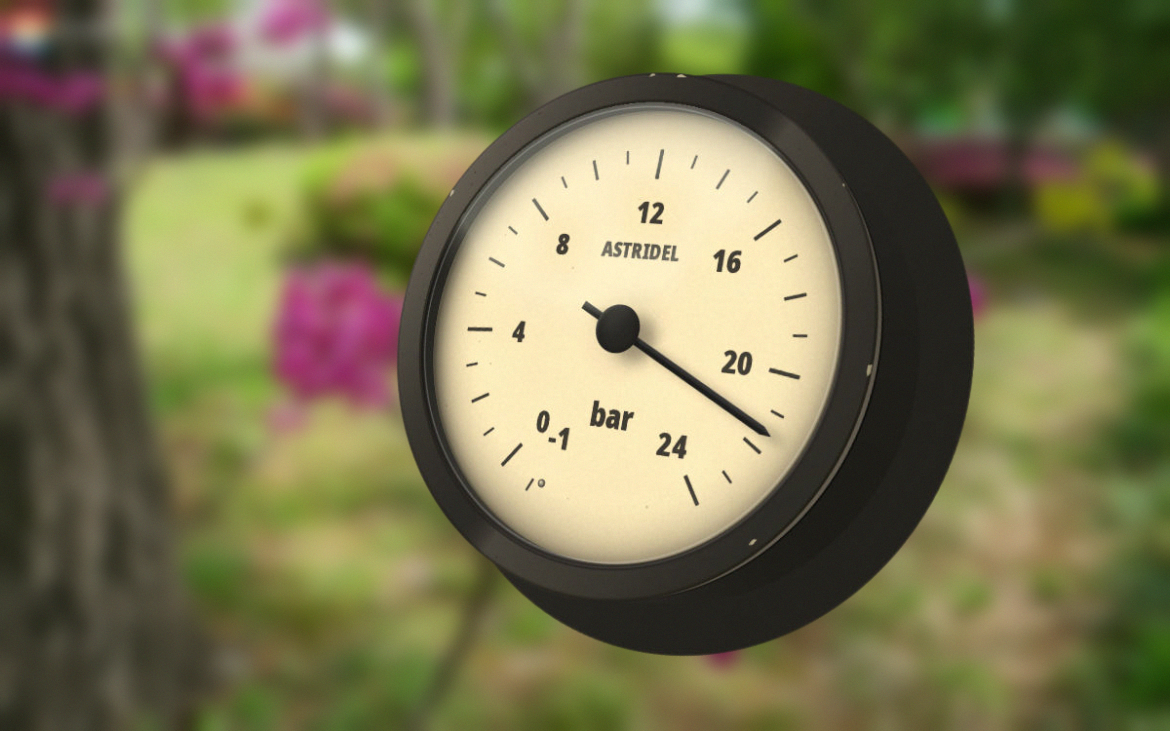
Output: 21.5 bar
